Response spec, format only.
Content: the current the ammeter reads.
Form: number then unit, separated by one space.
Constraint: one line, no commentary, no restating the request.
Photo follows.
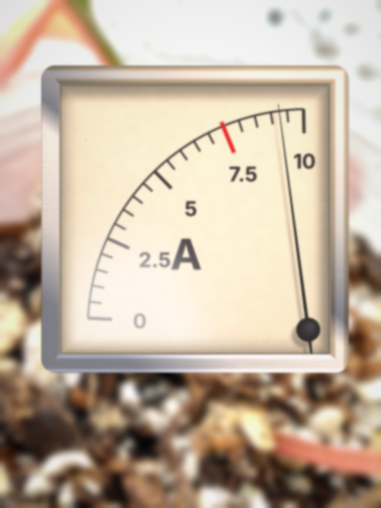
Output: 9.25 A
